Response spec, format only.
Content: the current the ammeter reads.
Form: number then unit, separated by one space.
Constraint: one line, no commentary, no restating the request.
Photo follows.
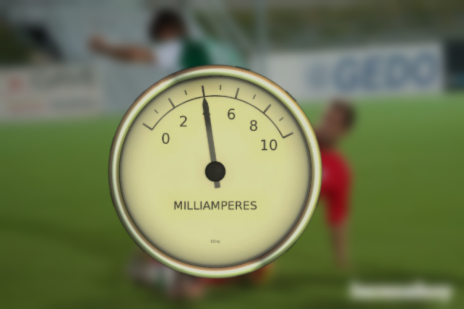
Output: 4 mA
